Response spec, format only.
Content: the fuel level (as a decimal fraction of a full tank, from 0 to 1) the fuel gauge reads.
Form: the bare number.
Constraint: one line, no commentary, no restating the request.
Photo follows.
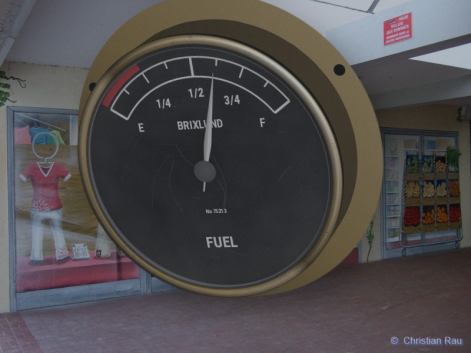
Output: 0.625
